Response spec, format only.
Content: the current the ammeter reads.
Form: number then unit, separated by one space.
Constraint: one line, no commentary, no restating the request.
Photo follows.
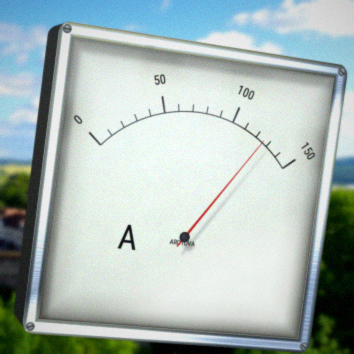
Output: 125 A
